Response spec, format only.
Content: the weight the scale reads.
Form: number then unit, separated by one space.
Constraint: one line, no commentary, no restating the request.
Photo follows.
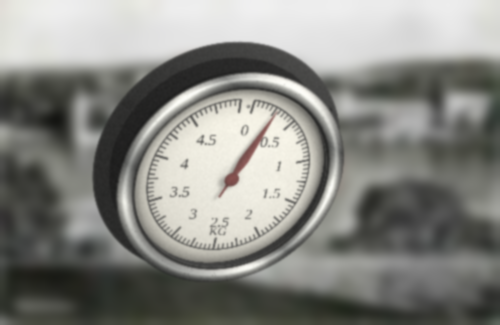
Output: 0.25 kg
